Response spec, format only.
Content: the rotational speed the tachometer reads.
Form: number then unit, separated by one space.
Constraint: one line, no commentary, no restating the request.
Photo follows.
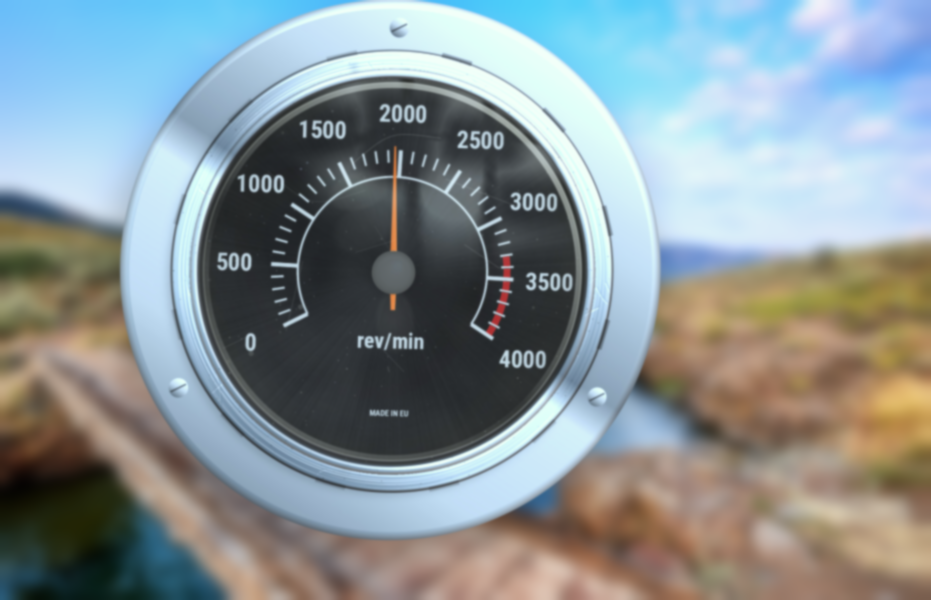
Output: 1950 rpm
